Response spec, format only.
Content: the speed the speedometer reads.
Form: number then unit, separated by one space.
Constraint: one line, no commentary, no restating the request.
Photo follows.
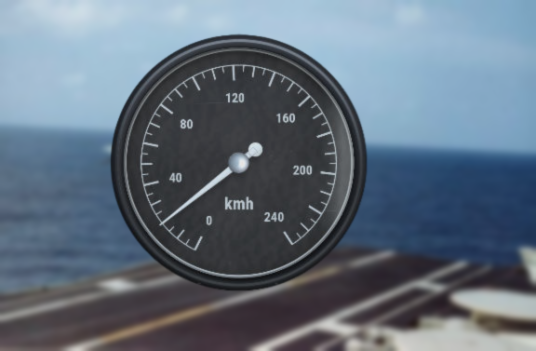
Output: 20 km/h
